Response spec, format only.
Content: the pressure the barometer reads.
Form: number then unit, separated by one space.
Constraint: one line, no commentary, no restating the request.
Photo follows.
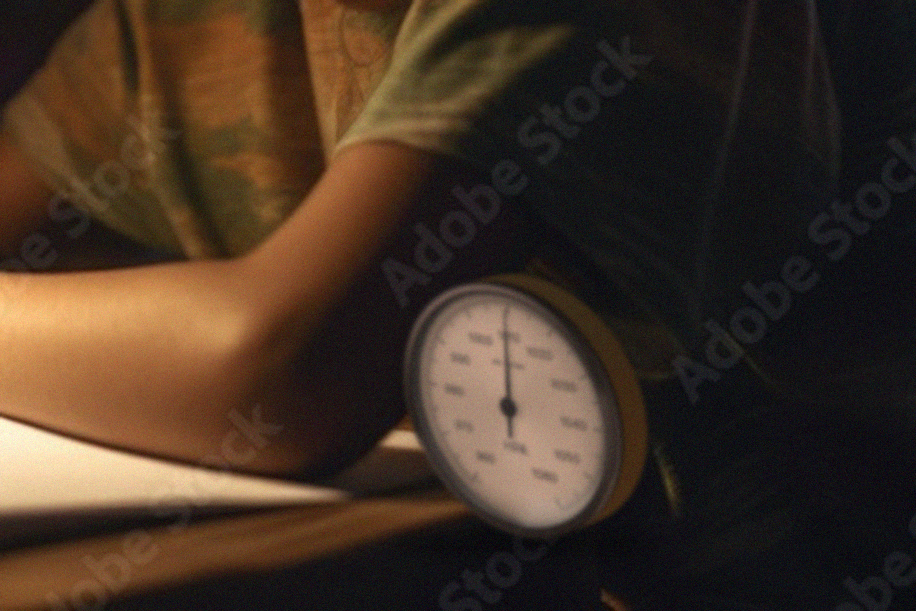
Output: 1010 hPa
